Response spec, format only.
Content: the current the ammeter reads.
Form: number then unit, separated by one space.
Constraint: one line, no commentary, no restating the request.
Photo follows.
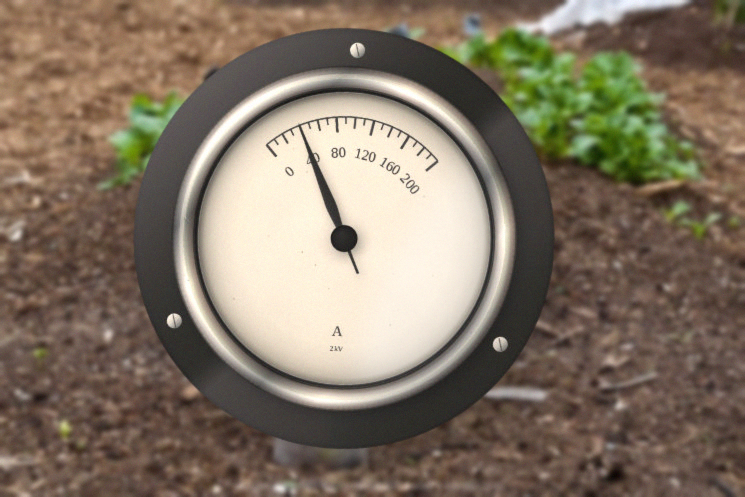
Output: 40 A
